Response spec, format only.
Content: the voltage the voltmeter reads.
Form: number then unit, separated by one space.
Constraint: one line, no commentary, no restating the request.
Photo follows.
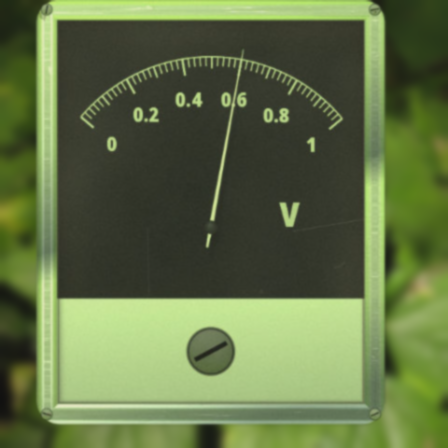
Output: 0.6 V
